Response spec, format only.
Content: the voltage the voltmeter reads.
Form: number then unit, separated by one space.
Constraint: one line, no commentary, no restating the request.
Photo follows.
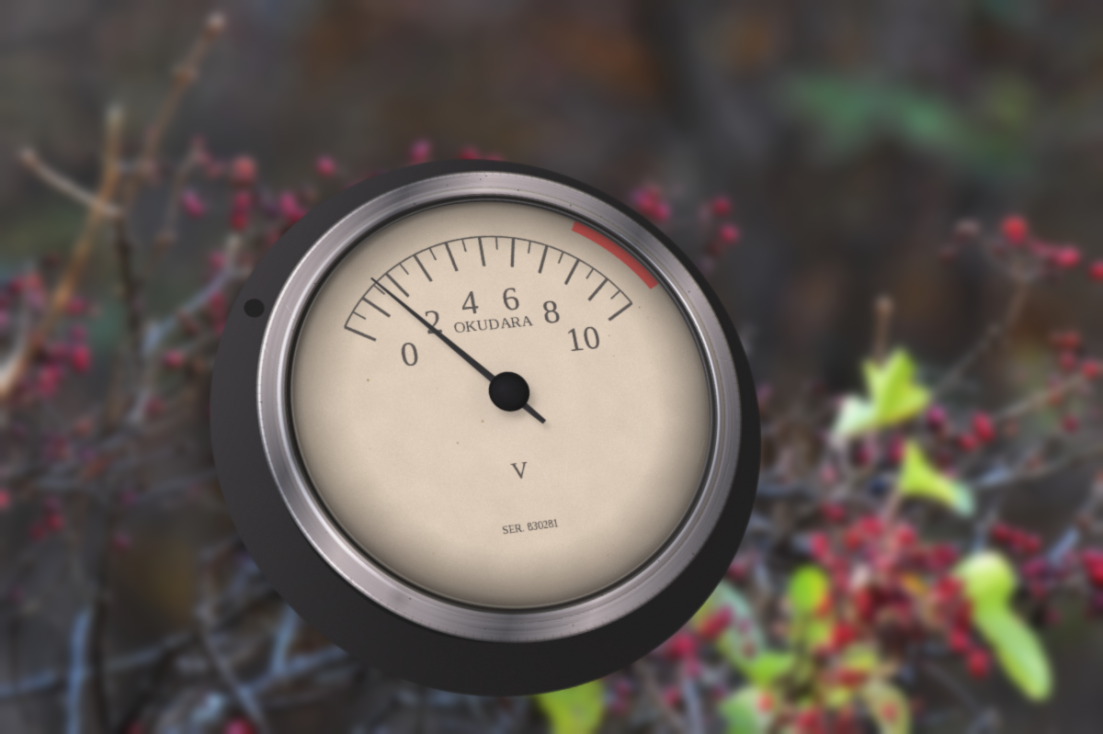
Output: 1.5 V
